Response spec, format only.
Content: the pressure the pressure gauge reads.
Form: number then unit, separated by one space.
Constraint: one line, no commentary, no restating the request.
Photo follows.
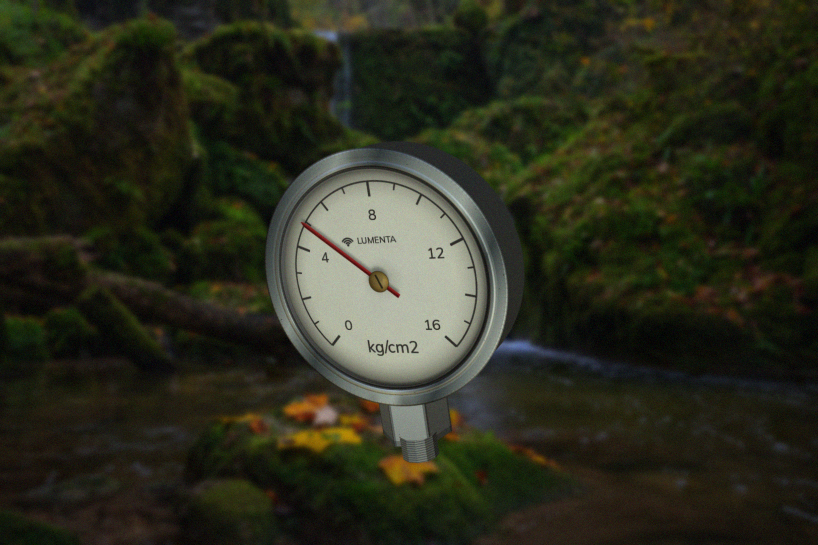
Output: 5 kg/cm²
